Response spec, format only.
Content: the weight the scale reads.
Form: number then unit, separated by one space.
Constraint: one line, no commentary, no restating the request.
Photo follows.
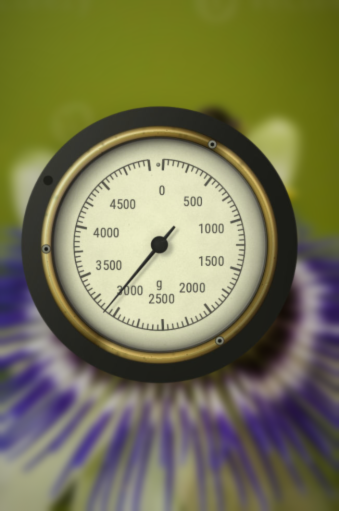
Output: 3100 g
